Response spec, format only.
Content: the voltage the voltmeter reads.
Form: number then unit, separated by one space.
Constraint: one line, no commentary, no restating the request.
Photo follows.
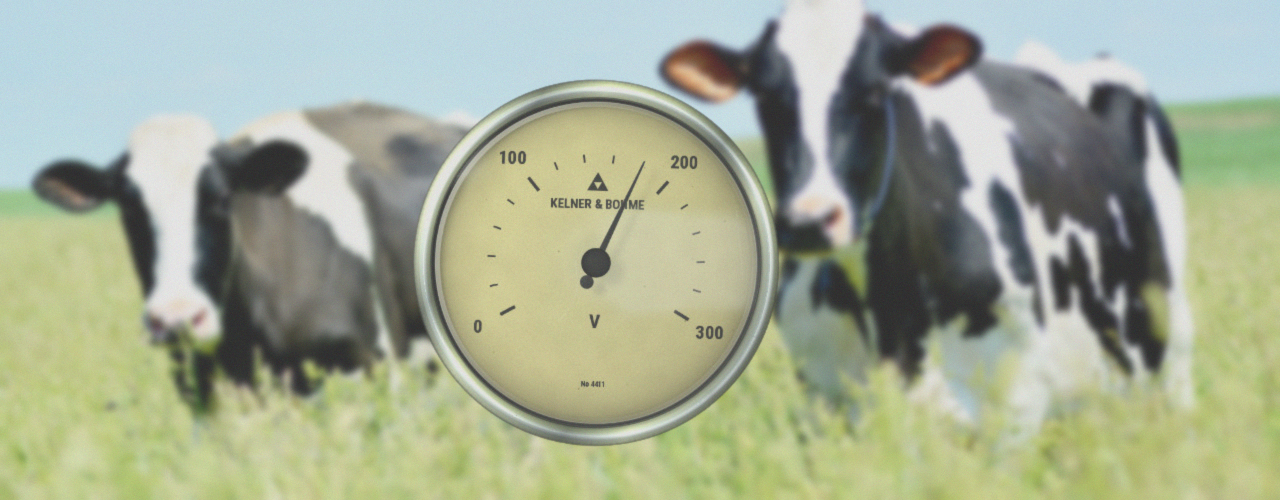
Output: 180 V
